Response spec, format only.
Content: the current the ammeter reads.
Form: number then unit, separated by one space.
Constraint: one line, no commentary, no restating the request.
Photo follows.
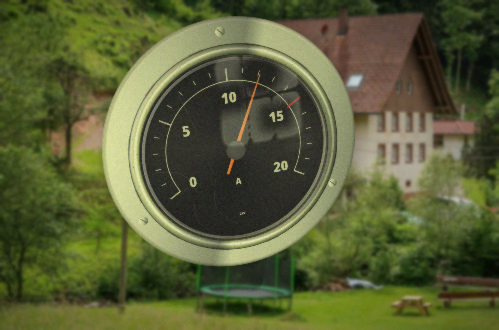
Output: 12 A
